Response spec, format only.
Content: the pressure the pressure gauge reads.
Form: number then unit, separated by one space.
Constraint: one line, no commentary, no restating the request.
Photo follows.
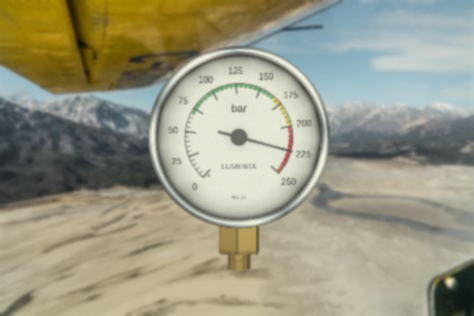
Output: 225 bar
